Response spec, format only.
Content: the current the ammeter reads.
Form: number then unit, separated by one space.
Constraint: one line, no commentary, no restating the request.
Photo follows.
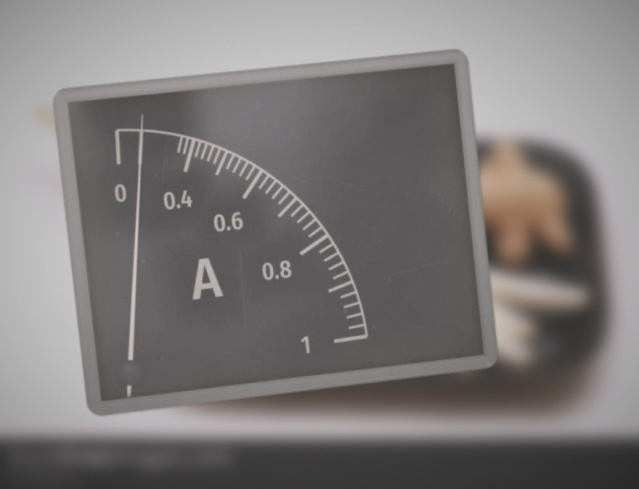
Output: 0.2 A
